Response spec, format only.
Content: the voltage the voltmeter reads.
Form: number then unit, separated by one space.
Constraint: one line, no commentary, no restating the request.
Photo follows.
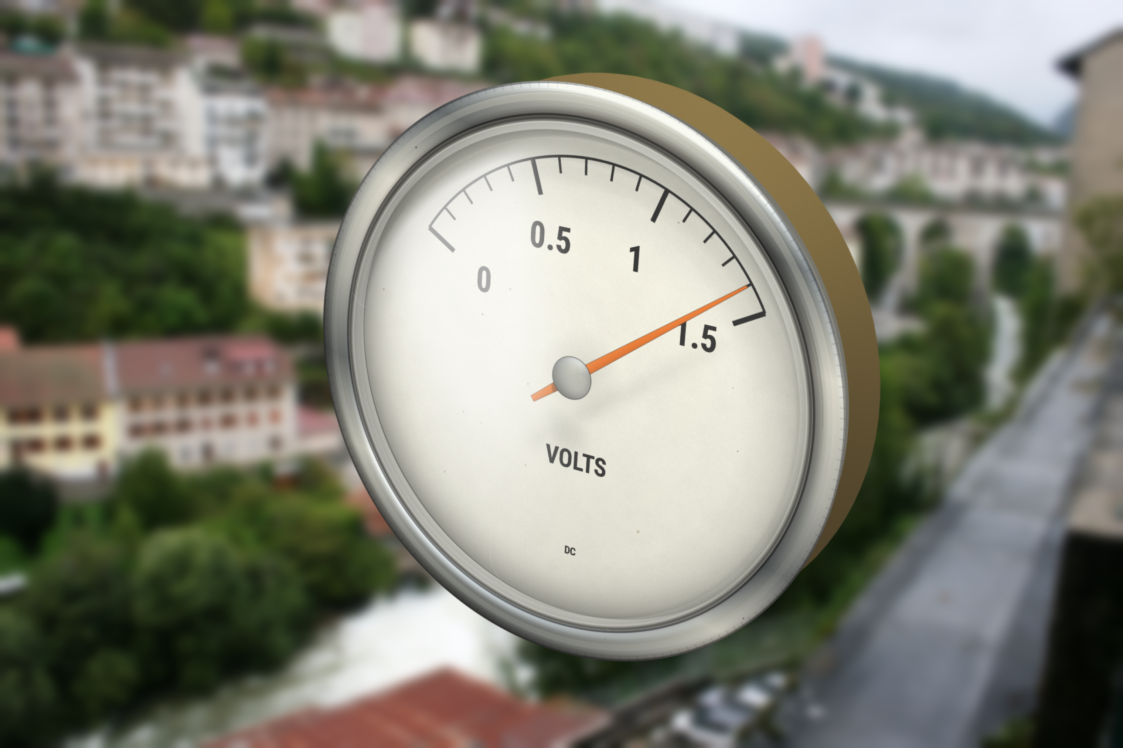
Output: 1.4 V
